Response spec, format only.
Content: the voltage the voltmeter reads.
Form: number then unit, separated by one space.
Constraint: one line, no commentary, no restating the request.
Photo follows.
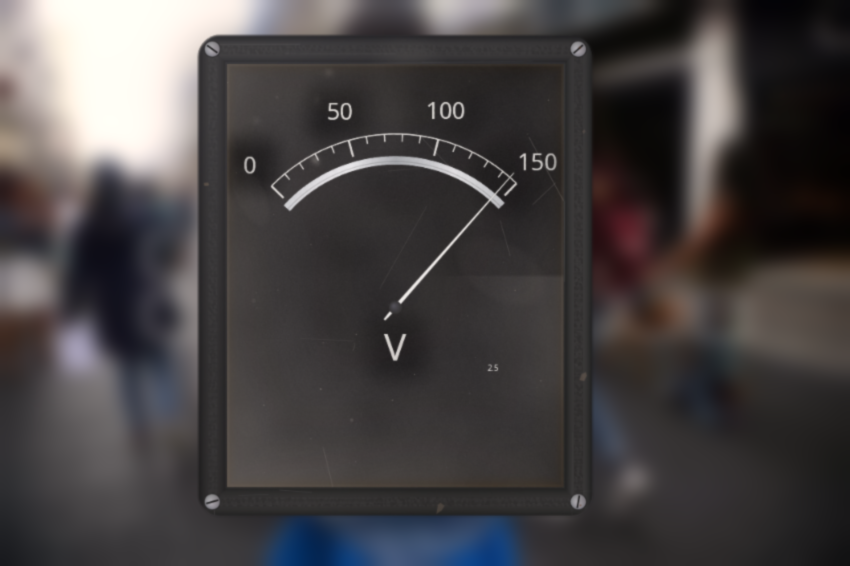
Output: 145 V
